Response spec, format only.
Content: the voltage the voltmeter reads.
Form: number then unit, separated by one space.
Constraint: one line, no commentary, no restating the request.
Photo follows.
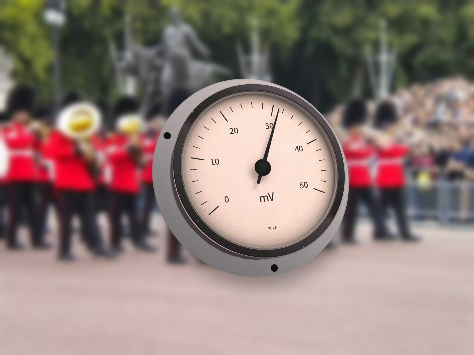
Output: 31 mV
